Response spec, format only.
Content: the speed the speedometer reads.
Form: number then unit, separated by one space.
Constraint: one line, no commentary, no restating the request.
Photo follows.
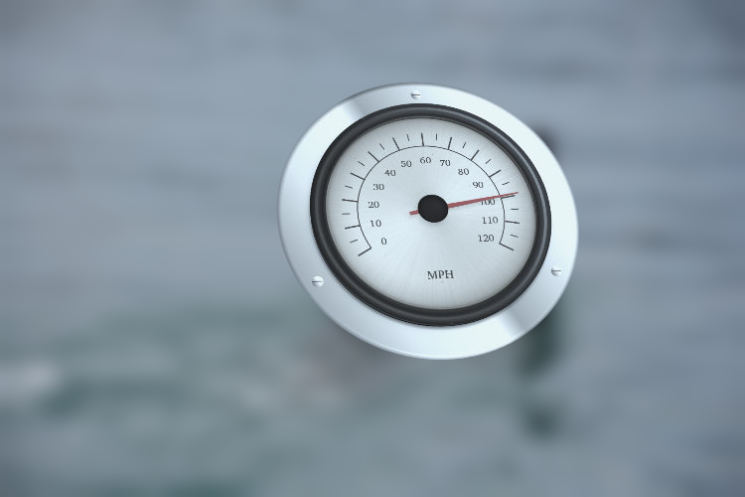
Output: 100 mph
